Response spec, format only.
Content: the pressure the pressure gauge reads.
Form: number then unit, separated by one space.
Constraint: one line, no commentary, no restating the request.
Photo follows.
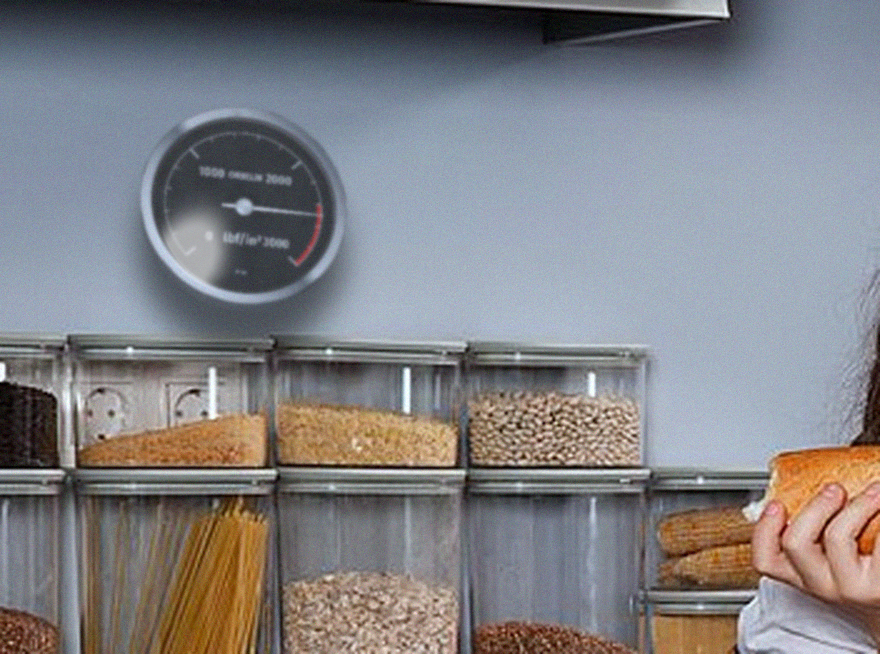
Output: 2500 psi
